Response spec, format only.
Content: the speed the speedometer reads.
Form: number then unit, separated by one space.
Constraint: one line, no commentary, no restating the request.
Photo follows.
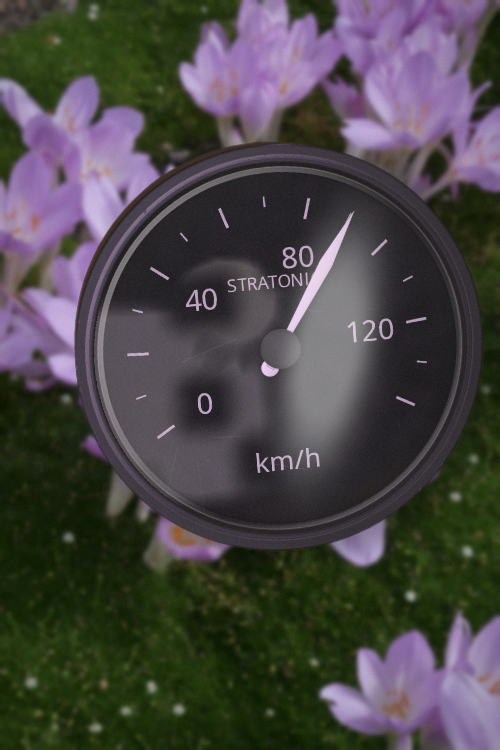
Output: 90 km/h
